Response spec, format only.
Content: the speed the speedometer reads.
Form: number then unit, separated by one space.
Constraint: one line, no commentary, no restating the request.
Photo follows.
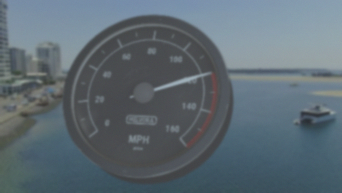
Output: 120 mph
